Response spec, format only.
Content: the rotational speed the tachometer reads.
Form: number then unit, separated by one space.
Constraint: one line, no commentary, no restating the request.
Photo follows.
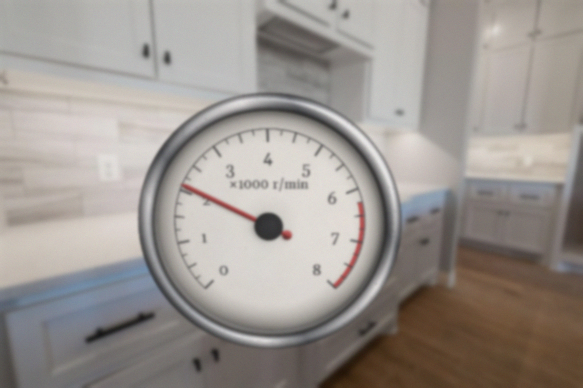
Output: 2125 rpm
